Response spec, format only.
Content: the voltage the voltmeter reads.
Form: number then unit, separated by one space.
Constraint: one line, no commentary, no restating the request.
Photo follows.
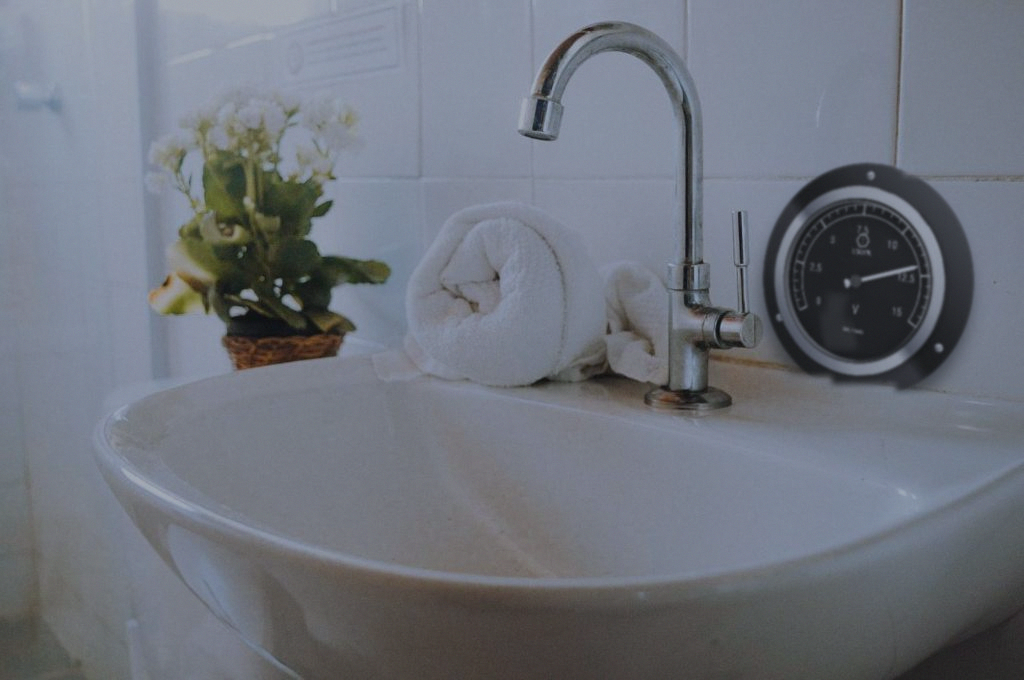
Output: 12 V
